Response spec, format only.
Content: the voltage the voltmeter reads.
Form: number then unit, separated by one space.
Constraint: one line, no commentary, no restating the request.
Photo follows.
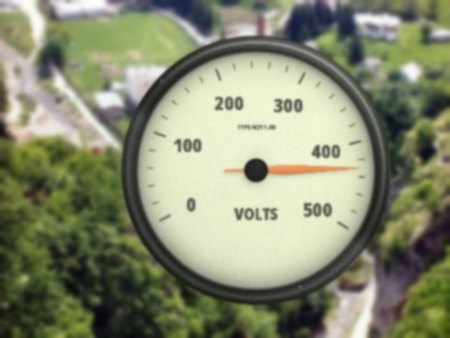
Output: 430 V
